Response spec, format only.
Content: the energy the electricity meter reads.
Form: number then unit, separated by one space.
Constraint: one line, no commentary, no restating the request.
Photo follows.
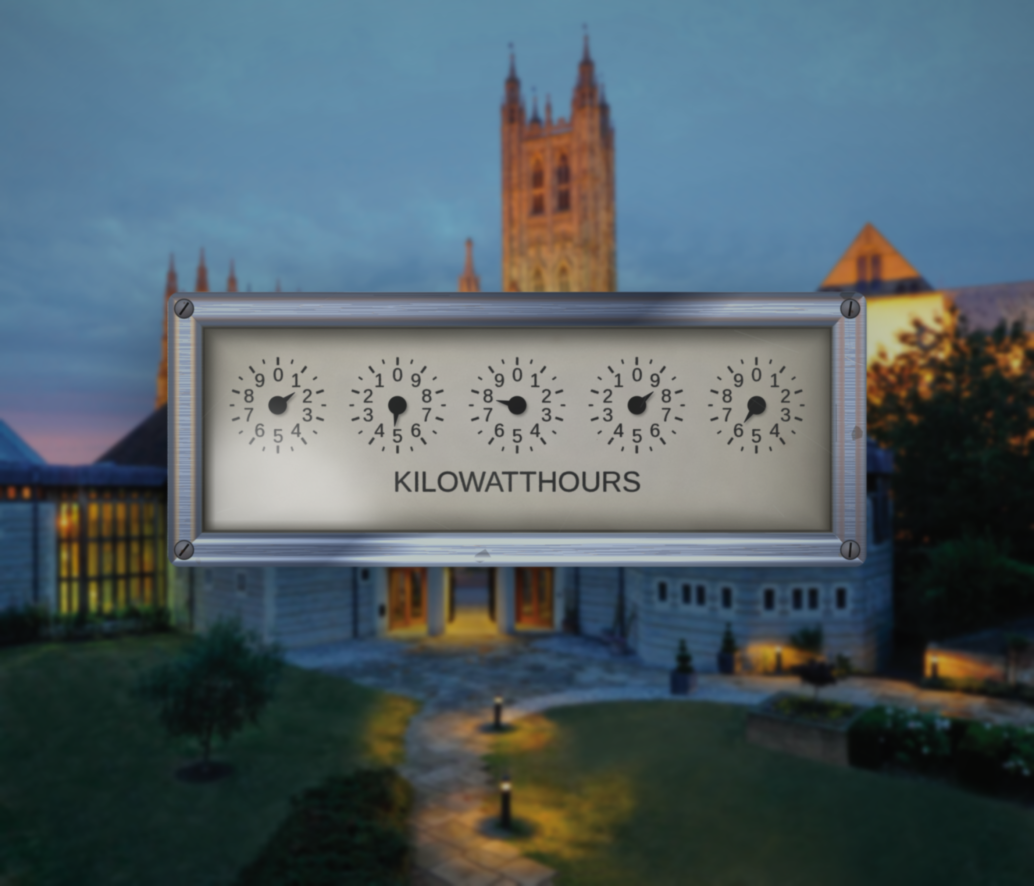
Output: 14786 kWh
